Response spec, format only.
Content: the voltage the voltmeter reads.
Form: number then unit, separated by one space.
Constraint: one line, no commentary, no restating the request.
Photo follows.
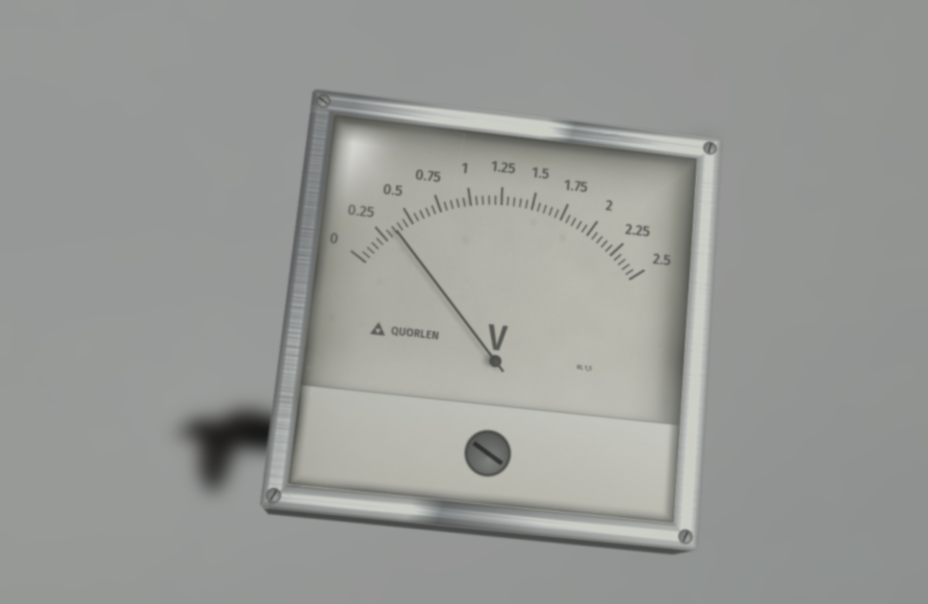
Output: 0.35 V
